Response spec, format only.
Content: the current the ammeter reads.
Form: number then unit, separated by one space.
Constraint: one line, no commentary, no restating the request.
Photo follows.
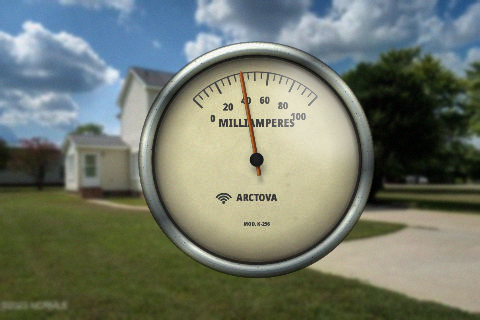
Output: 40 mA
